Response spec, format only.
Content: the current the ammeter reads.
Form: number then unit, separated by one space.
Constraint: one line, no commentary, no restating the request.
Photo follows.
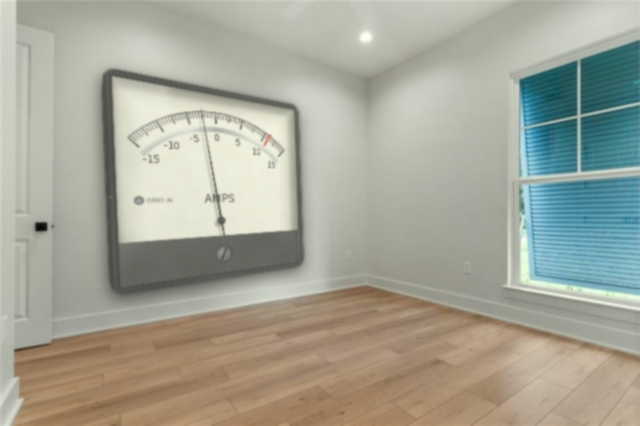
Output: -2.5 A
